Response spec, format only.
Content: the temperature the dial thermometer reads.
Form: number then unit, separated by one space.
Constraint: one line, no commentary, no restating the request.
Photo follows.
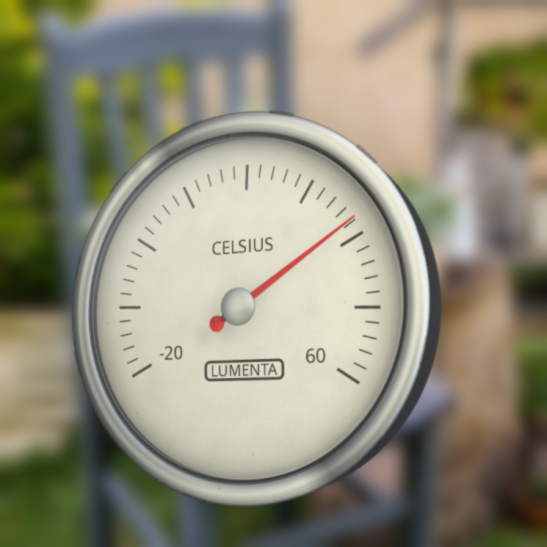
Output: 38 °C
